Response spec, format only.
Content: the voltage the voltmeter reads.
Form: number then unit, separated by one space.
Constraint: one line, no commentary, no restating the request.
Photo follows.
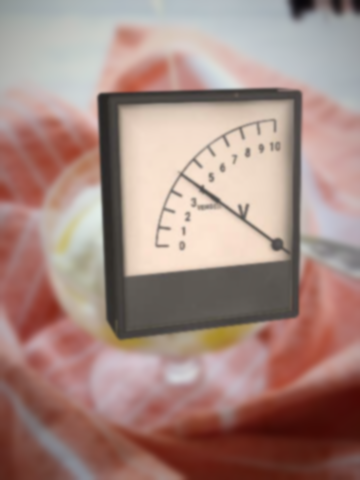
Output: 4 V
